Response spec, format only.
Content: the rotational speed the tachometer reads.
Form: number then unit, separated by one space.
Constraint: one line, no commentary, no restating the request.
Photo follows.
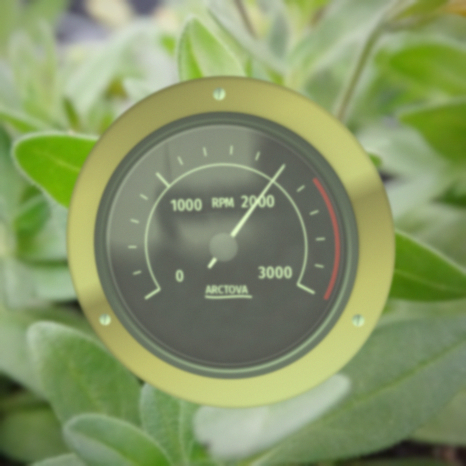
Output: 2000 rpm
